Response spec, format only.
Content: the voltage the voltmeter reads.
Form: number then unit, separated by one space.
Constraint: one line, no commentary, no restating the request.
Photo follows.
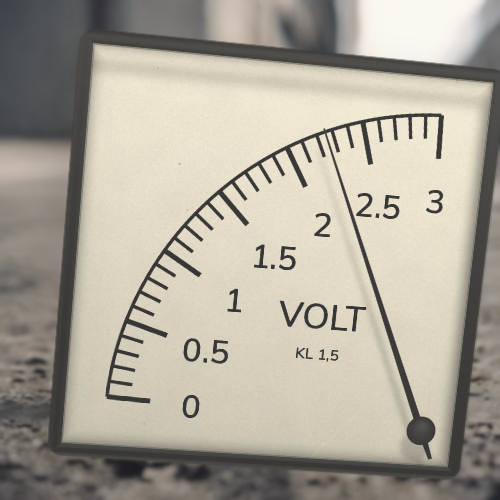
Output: 2.25 V
